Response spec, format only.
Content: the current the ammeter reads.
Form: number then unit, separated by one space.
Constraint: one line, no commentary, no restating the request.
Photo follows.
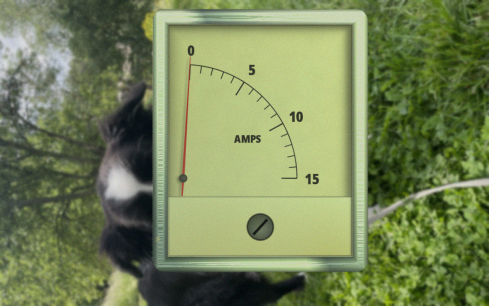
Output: 0 A
